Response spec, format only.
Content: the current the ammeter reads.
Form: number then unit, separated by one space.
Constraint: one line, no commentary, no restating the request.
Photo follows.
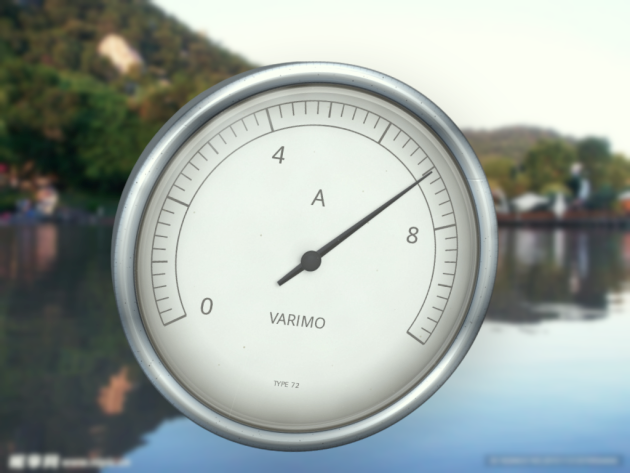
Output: 7 A
